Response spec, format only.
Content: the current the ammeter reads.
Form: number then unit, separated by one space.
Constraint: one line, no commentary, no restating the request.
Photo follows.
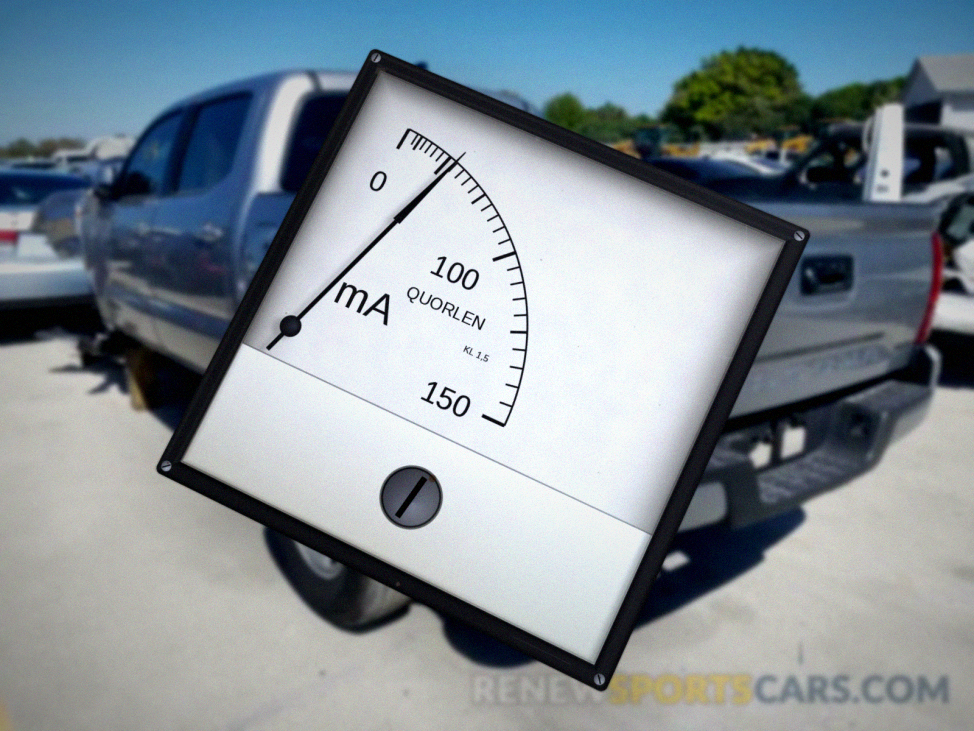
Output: 55 mA
